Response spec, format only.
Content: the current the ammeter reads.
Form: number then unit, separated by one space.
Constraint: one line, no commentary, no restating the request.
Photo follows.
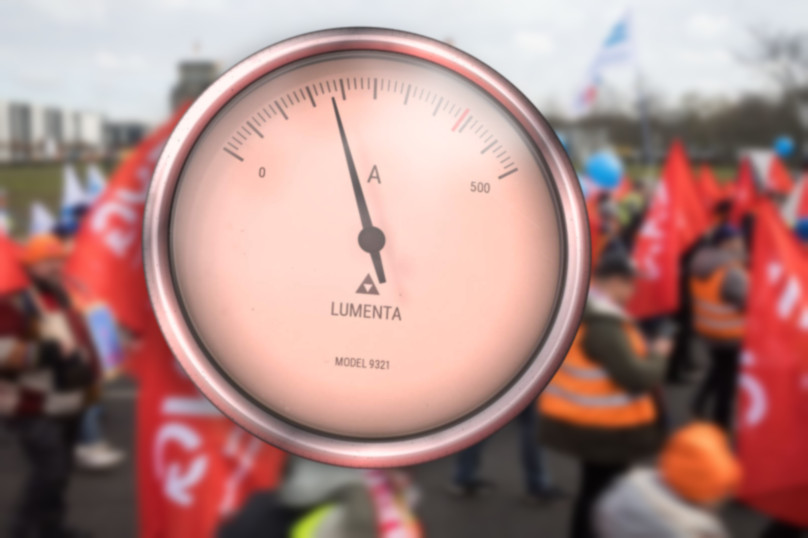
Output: 180 A
